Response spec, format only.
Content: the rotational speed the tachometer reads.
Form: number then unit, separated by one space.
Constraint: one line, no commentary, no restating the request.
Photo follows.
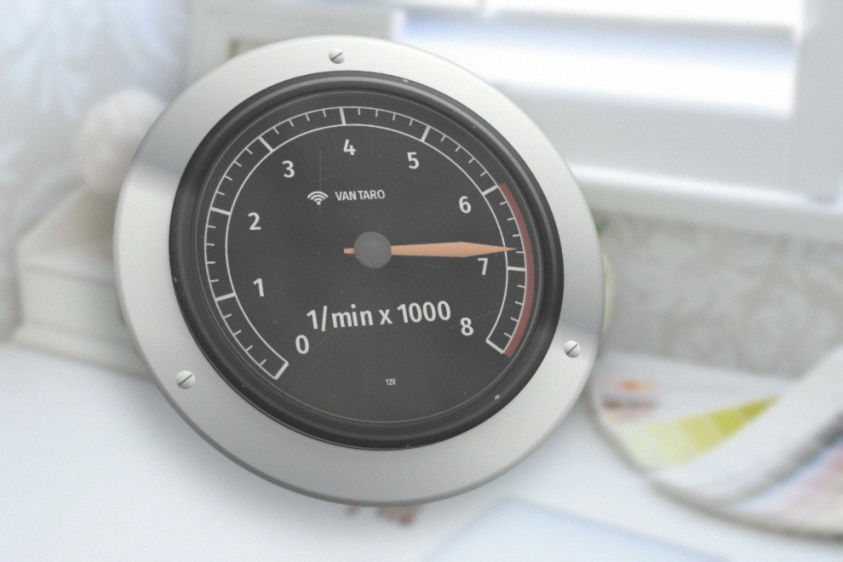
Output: 6800 rpm
